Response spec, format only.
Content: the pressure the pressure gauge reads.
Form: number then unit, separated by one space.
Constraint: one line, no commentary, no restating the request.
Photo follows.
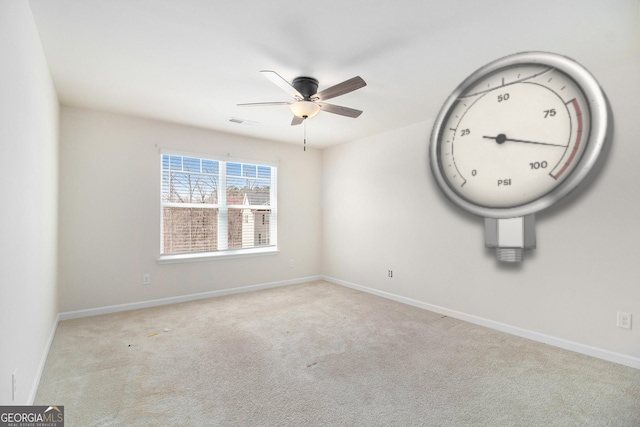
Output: 90 psi
